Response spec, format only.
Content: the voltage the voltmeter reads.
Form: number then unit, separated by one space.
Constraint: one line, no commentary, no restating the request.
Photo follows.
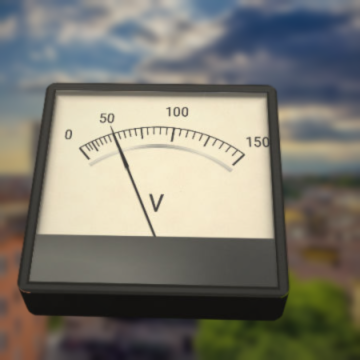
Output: 50 V
